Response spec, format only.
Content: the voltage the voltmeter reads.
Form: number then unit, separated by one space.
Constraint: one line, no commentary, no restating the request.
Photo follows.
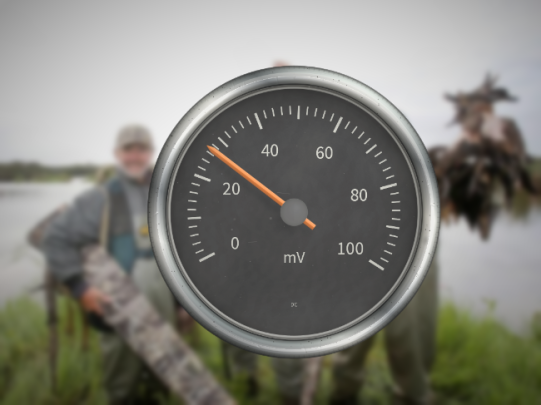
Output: 27 mV
